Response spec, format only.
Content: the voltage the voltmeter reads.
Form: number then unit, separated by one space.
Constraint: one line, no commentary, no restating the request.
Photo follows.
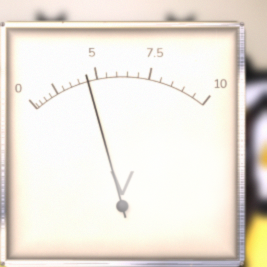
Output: 4.5 V
